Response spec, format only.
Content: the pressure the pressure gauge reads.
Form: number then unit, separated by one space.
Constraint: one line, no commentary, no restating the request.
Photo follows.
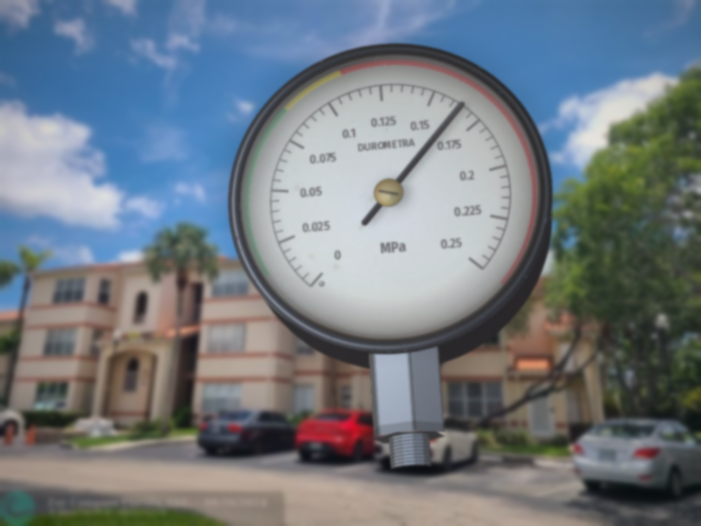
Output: 0.165 MPa
